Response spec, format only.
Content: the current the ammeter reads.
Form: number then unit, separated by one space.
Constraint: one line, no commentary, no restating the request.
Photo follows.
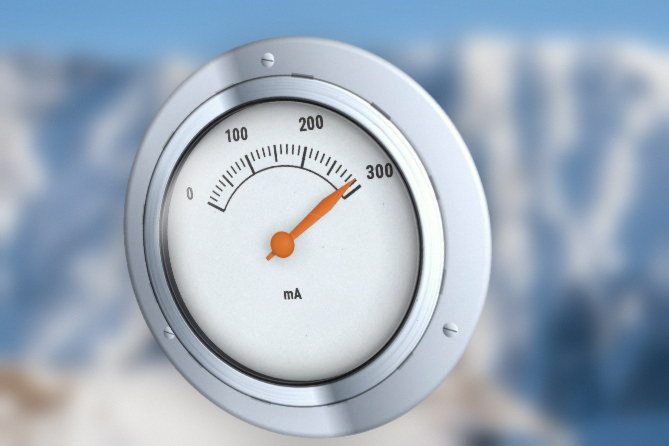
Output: 290 mA
